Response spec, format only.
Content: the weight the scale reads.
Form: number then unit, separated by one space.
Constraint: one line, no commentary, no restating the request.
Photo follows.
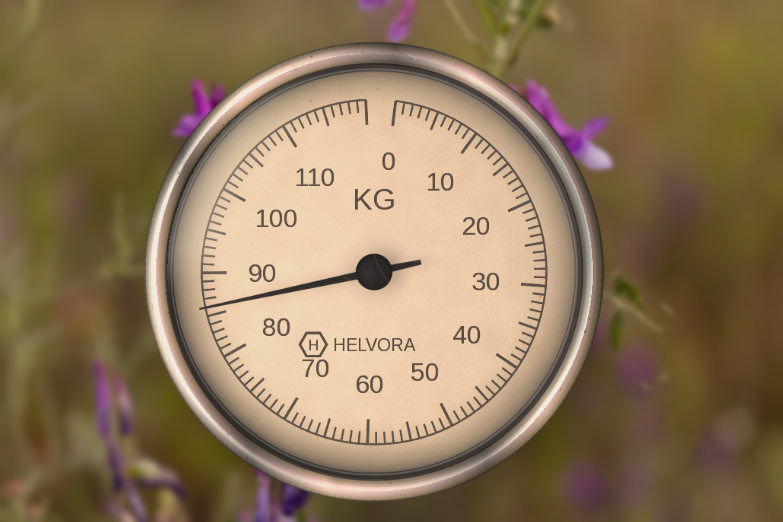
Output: 86 kg
